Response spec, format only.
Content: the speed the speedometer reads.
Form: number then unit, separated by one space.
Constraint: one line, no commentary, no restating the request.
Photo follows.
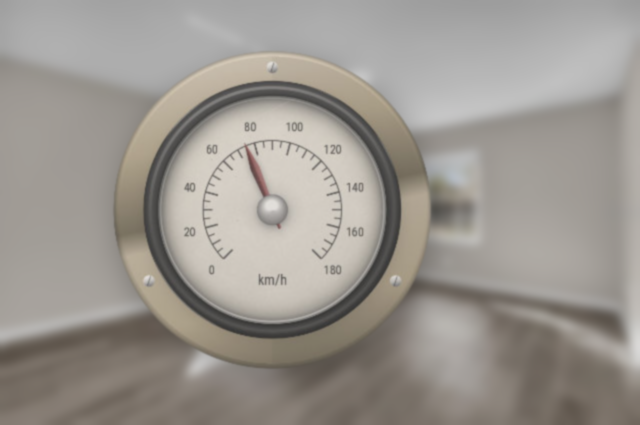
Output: 75 km/h
